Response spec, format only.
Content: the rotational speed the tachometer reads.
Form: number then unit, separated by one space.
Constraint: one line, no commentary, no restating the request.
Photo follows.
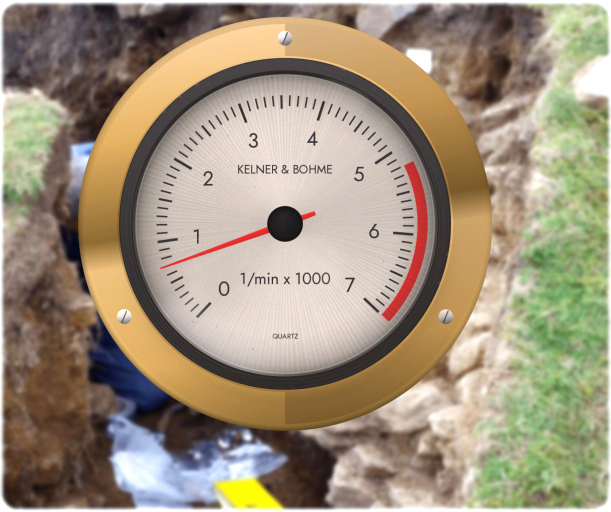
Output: 700 rpm
